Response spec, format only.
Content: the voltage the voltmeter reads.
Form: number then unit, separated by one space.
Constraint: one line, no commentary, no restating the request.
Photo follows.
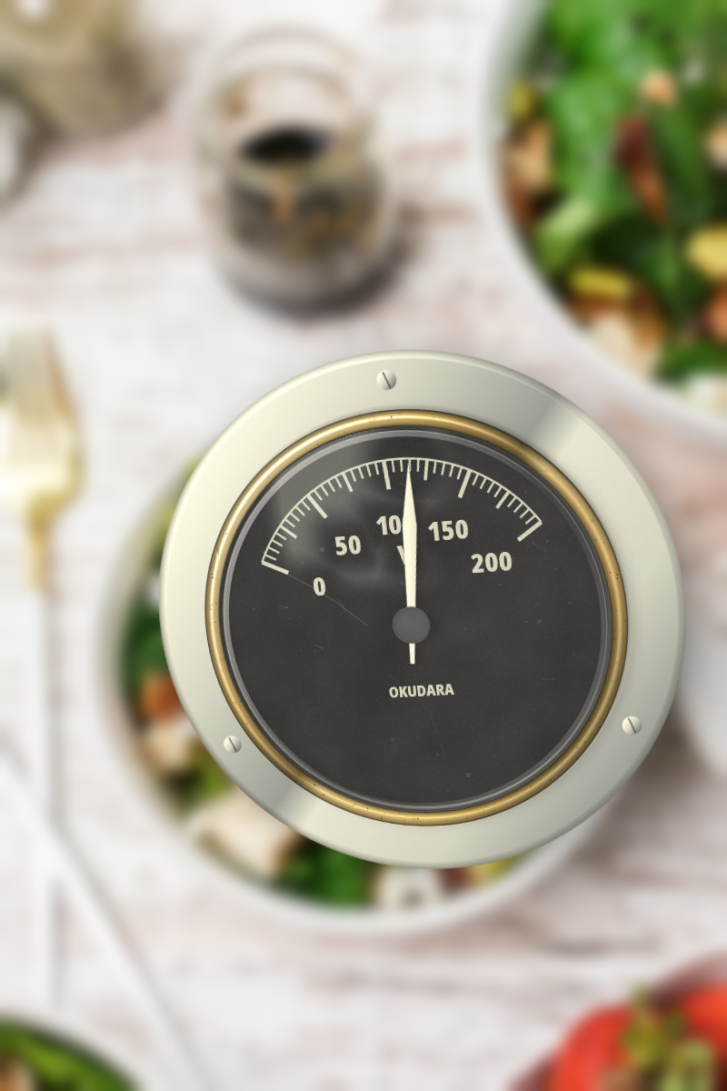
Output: 115 V
